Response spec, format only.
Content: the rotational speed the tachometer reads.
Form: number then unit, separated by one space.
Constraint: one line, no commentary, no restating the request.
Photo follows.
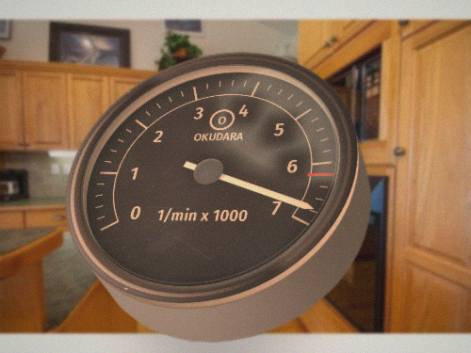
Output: 6800 rpm
